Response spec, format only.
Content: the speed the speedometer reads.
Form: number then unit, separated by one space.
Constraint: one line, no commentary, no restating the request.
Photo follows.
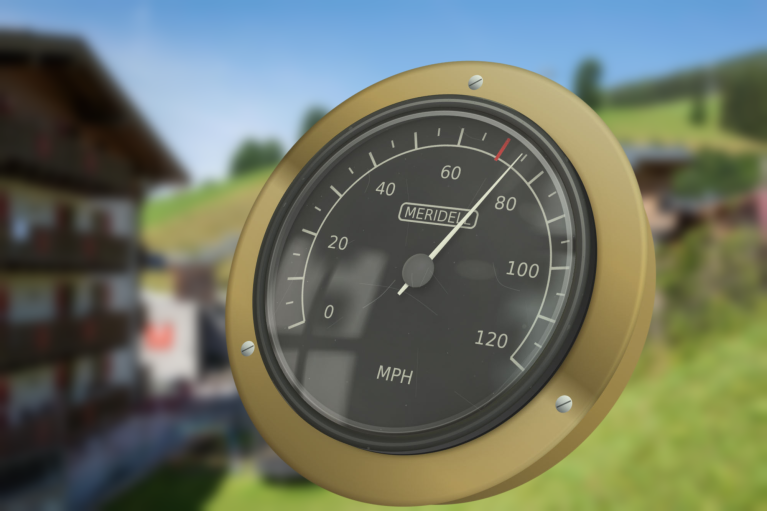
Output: 75 mph
